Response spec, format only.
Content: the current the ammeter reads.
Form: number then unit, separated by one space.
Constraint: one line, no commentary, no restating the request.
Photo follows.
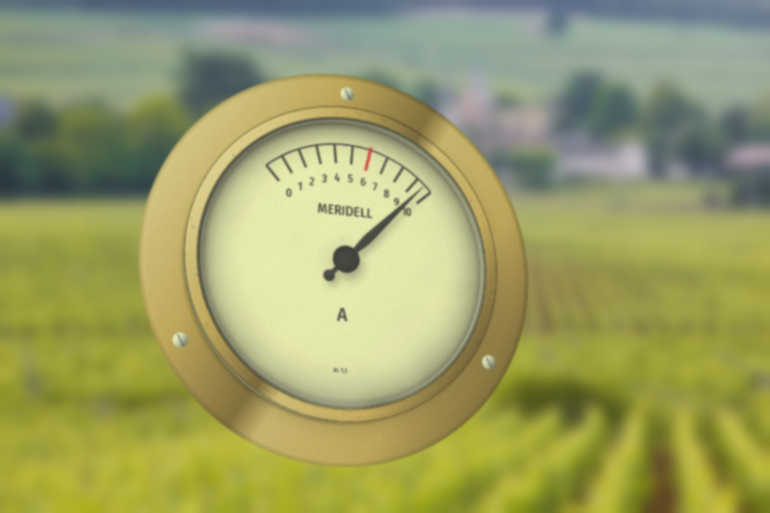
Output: 9.5 A
